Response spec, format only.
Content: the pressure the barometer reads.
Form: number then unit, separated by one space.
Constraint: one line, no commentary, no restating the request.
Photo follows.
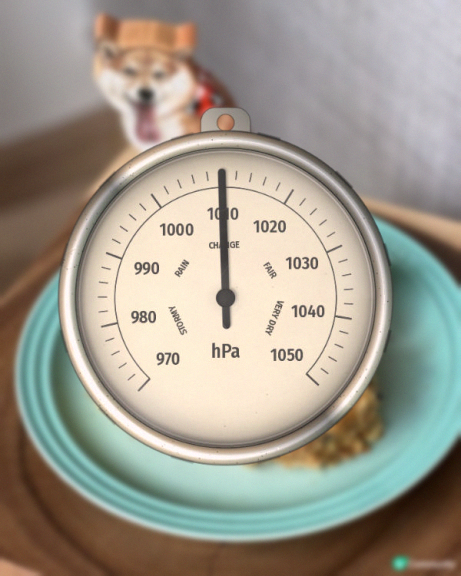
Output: 1010 hPa
